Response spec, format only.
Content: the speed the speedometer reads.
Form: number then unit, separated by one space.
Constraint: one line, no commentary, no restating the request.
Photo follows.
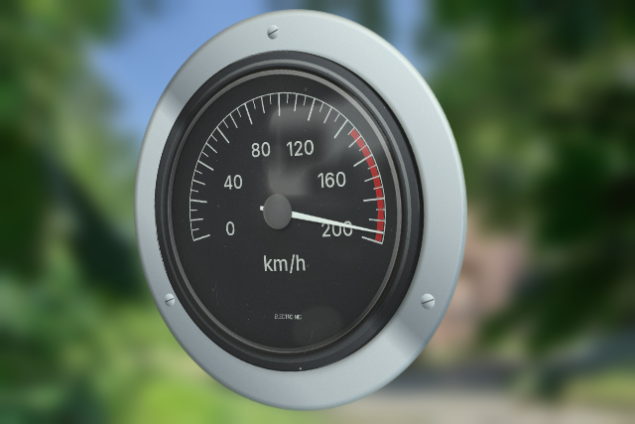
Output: 195 km/h
